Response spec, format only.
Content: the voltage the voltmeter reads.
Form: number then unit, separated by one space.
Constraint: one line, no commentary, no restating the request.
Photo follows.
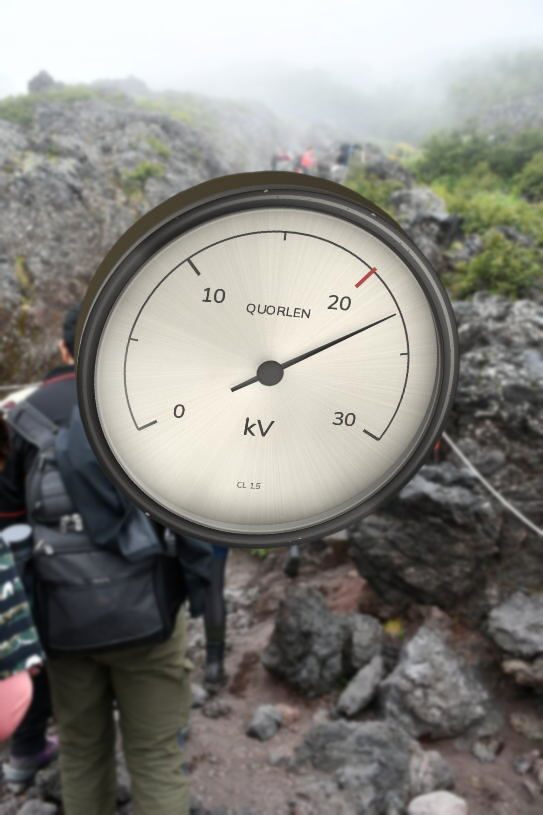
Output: 22.5 kV
